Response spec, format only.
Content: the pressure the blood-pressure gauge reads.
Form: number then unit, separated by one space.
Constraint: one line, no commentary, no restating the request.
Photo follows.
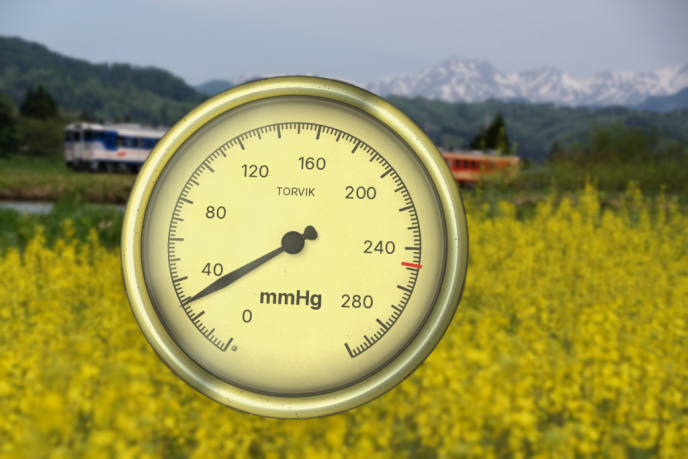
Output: 28 mmHg
